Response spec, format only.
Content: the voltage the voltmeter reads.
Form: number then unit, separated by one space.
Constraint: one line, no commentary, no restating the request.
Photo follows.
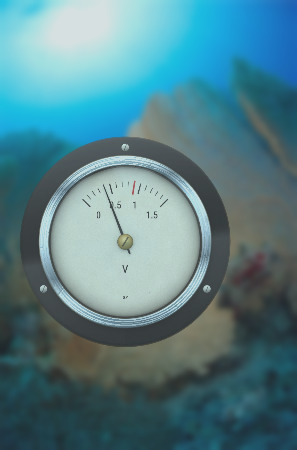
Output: 0.4 V
